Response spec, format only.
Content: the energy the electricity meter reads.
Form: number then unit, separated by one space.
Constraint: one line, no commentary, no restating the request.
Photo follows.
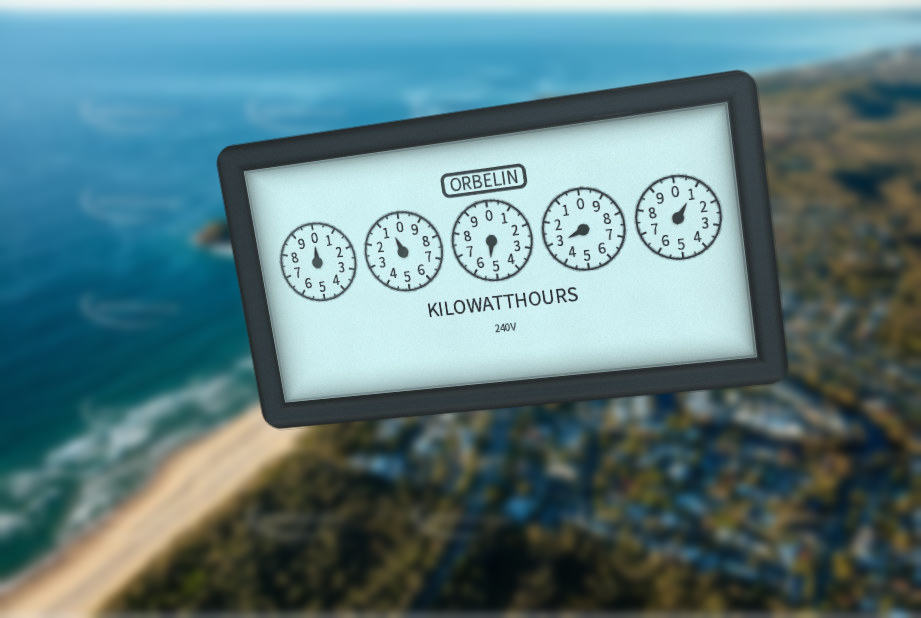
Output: 531 kWh
